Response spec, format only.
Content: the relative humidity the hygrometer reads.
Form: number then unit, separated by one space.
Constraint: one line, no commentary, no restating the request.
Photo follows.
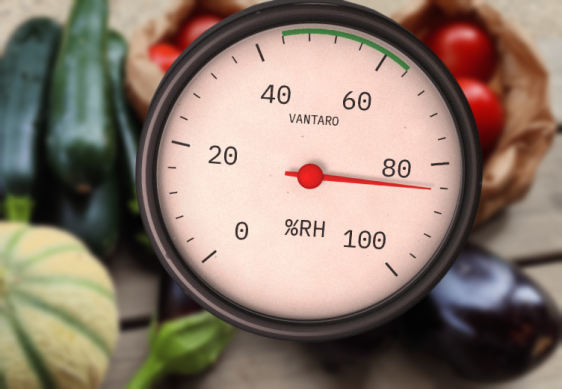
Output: 84 %
